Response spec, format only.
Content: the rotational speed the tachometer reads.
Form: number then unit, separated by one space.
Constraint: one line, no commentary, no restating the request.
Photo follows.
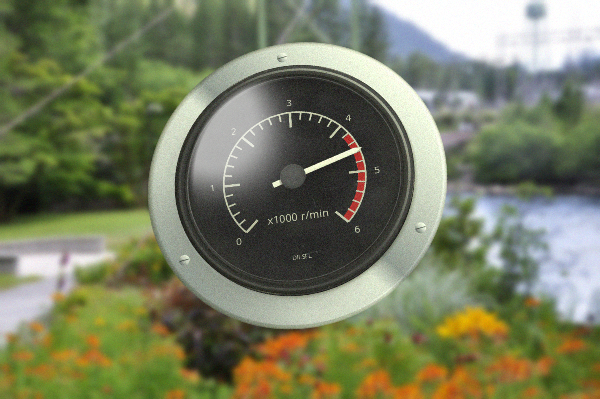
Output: 4600 rpm
